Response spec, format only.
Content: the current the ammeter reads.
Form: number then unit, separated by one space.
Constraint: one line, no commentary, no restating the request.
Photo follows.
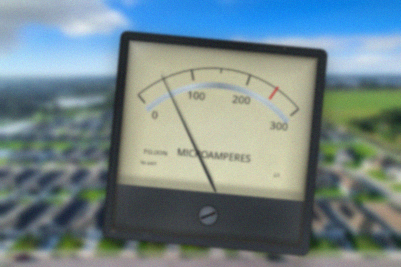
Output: 50 µA
